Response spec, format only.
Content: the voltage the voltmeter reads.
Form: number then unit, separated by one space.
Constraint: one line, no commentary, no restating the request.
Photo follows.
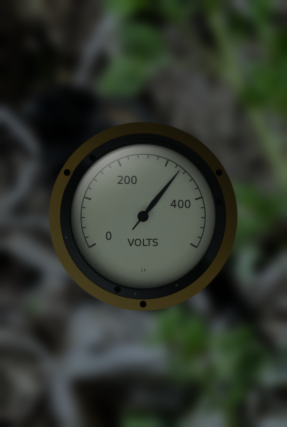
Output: 330 V
